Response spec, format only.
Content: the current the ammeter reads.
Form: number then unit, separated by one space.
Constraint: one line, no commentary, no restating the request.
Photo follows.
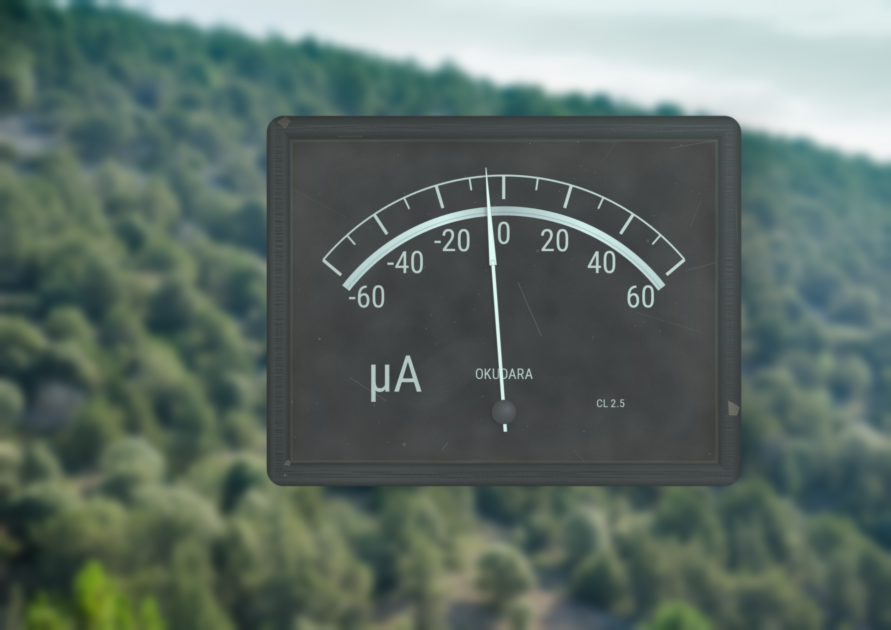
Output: -5 µA
